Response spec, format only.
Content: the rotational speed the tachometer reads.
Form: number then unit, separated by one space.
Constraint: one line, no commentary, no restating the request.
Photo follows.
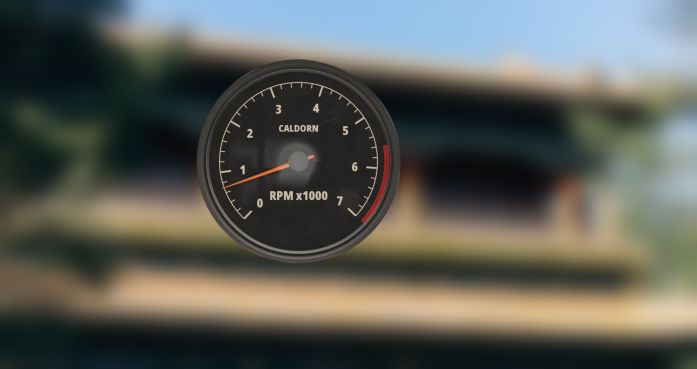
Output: 700 rpm
